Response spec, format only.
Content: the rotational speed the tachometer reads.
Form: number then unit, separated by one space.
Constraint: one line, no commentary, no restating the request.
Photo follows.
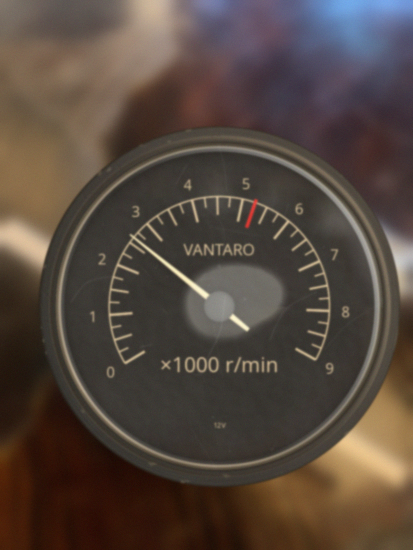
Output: 2625 rpm
